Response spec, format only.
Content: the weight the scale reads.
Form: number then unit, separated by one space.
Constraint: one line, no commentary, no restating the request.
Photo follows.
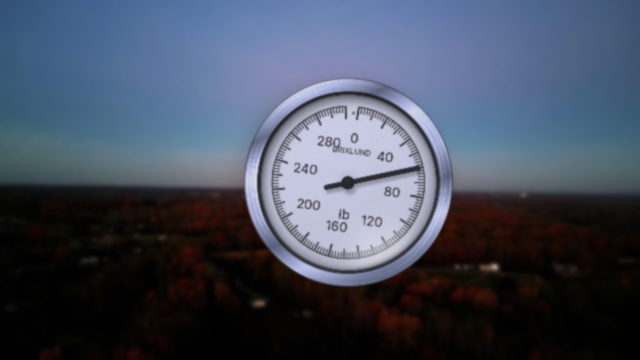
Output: 60 lb
